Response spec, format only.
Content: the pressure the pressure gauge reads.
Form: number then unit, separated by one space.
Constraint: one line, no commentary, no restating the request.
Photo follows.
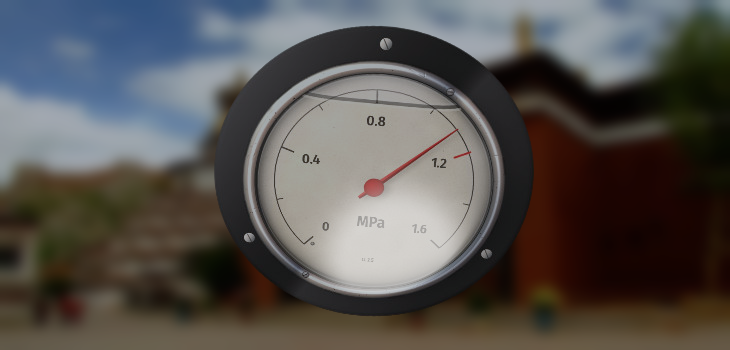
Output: 1.1 MPa
